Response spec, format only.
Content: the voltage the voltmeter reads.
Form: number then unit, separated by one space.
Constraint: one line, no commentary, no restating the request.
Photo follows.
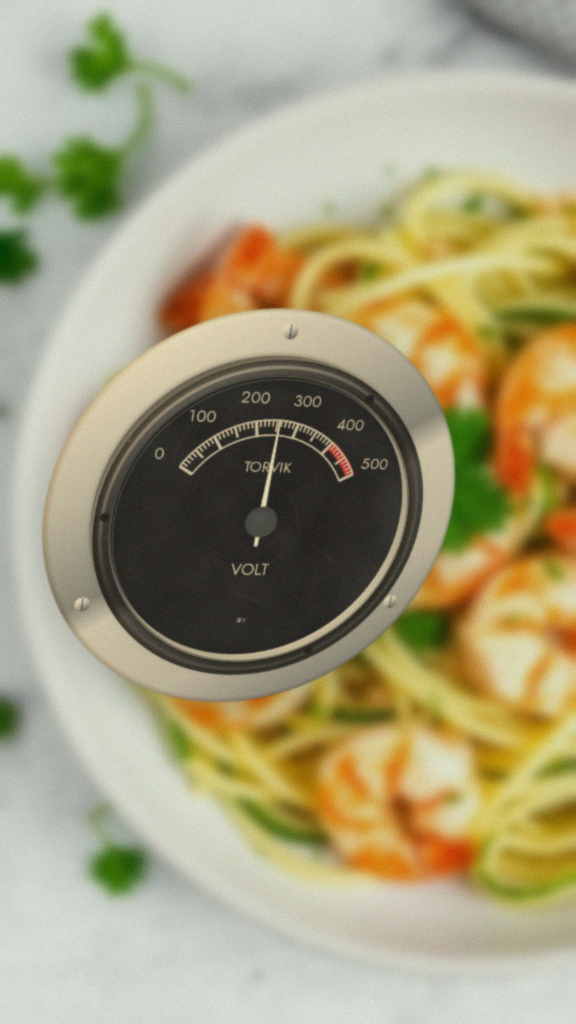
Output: 250 V
